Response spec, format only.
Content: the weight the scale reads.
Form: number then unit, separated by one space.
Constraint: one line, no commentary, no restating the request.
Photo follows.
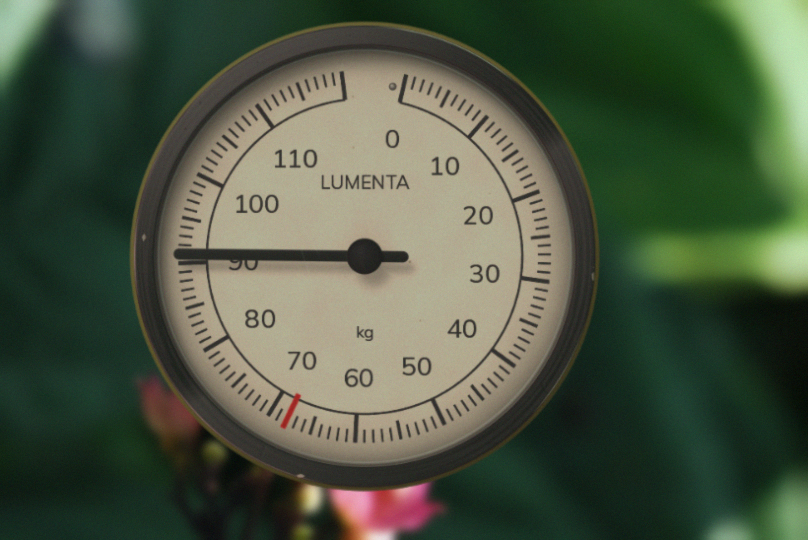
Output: 91 kg
